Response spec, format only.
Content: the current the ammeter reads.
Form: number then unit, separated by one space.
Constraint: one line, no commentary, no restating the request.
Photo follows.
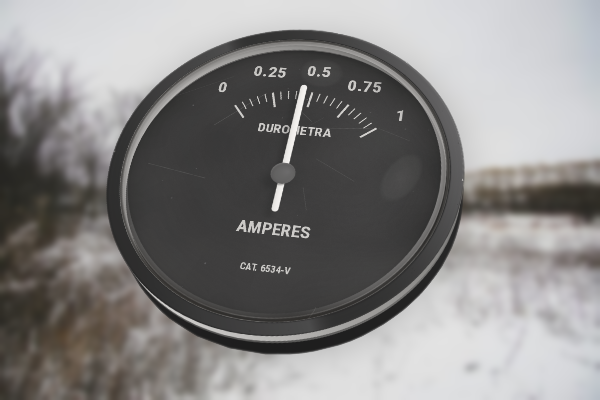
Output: 0.45 A
